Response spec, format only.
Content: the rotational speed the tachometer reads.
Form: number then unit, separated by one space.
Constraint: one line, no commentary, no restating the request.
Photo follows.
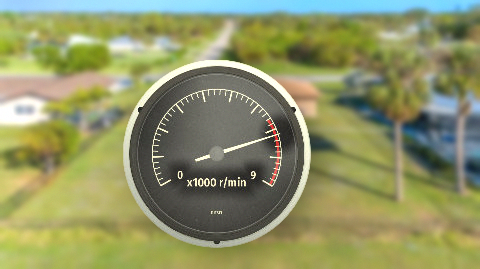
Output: 7200 rpm
